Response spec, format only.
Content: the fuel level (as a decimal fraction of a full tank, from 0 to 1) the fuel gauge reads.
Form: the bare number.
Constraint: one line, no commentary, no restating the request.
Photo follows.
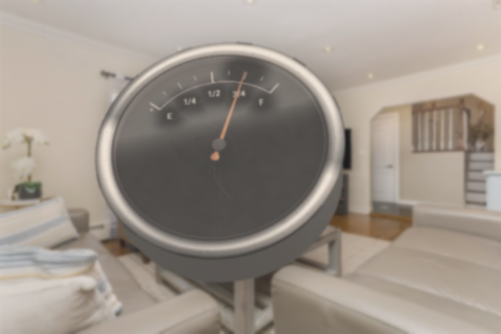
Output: 0.75
